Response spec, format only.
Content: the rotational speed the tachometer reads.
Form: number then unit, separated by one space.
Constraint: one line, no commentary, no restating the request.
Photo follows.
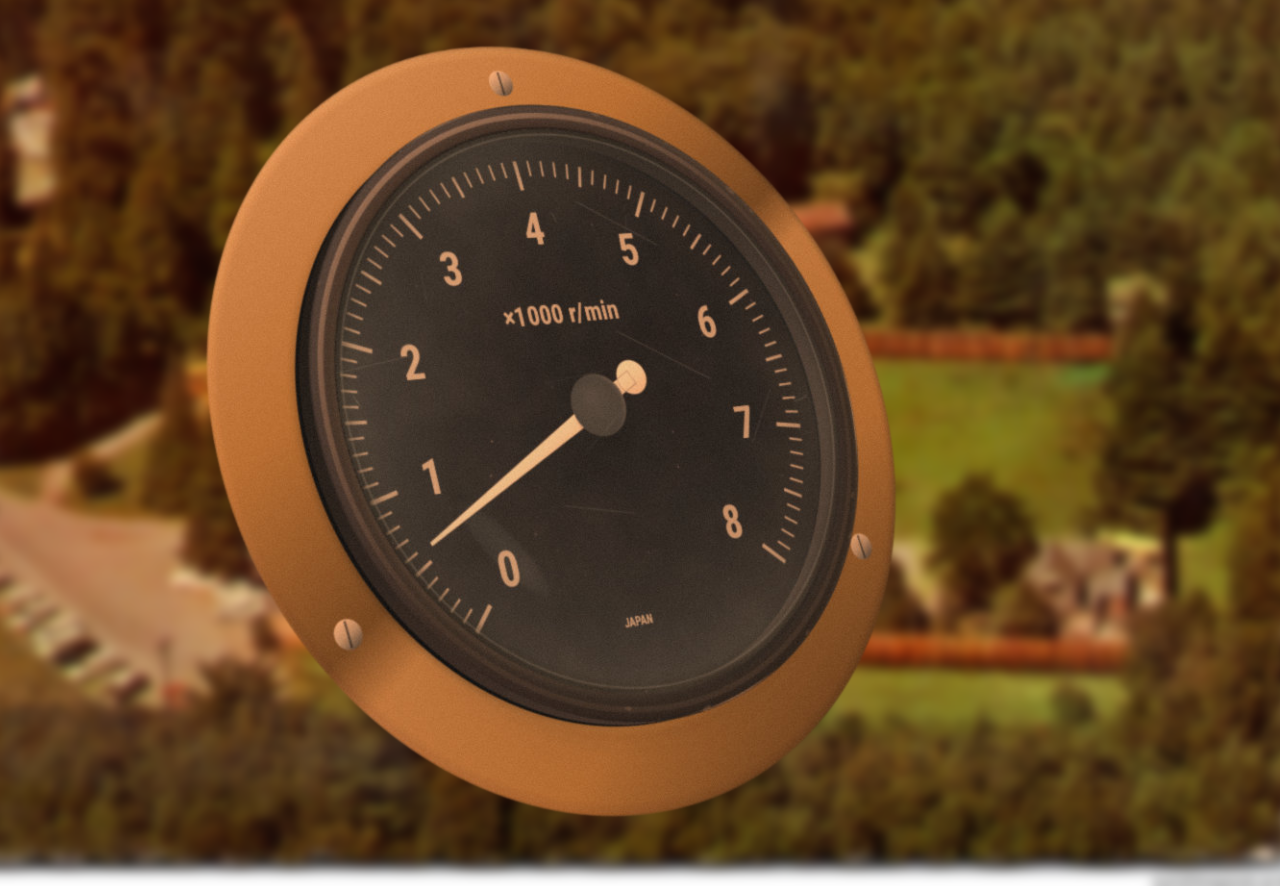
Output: 600 rpm
